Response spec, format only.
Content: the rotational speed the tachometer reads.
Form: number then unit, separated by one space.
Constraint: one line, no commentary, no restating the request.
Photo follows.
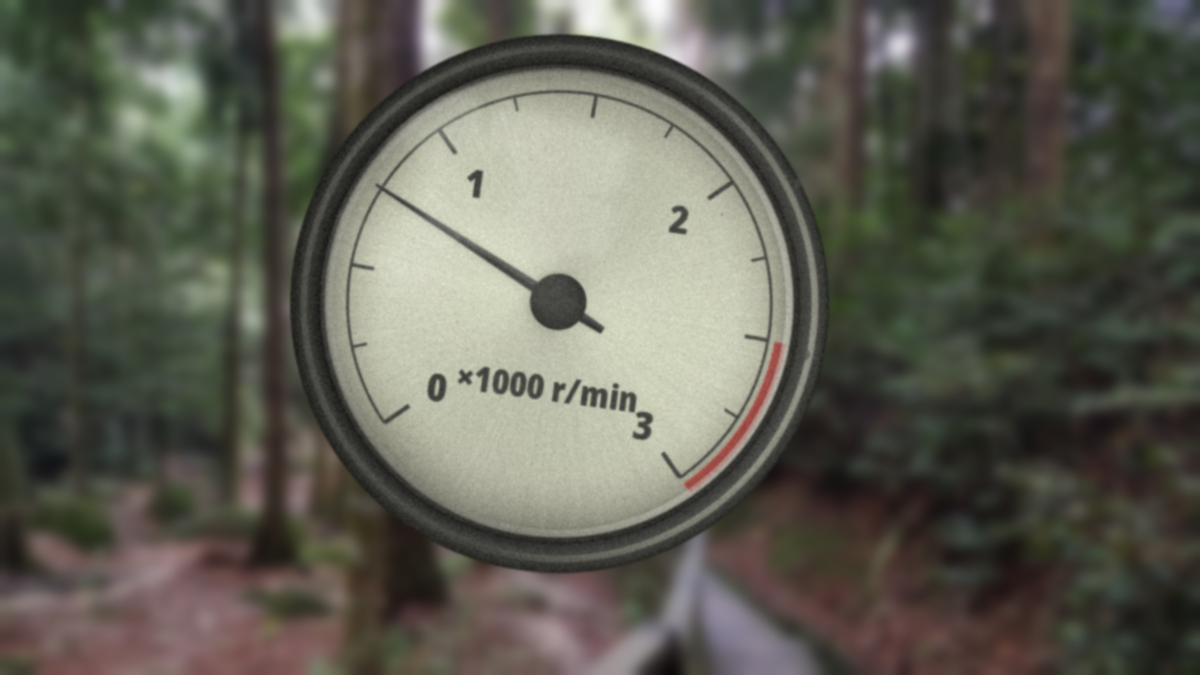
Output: 750 rpm
